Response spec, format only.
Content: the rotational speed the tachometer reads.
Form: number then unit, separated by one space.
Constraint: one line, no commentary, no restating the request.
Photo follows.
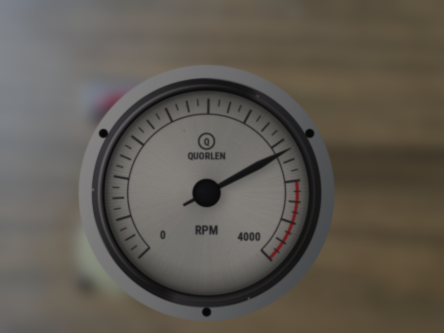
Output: 2900 rpm
